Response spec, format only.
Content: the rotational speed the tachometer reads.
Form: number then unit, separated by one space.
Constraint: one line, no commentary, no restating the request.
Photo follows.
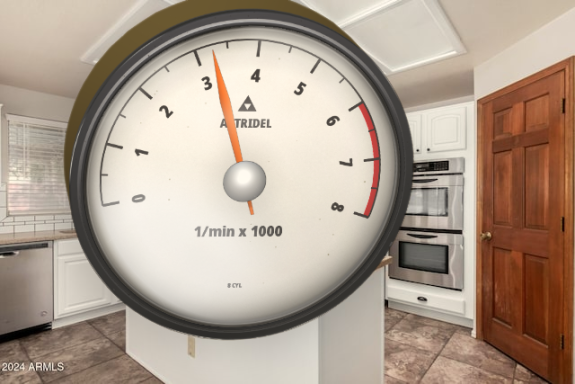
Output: 3250 rpm
